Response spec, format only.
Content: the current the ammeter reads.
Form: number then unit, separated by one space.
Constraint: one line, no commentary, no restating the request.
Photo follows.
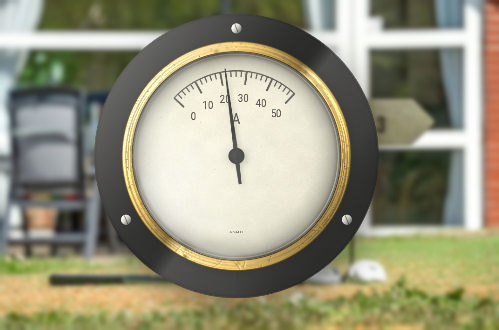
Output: 22 A
